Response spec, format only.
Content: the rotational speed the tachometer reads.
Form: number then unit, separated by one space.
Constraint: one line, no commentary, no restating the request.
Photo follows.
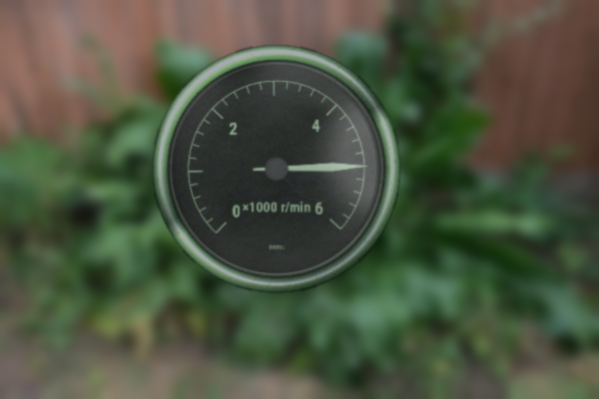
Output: 5000 rpm
